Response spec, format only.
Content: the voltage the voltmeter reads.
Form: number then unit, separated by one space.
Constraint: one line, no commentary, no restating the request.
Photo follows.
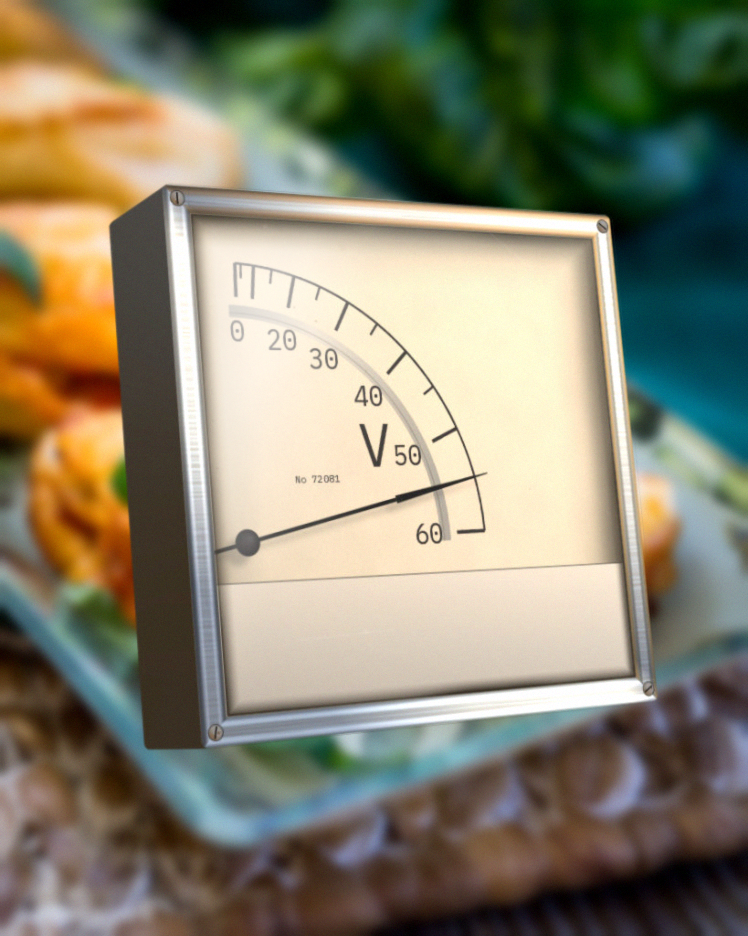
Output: 55 V
